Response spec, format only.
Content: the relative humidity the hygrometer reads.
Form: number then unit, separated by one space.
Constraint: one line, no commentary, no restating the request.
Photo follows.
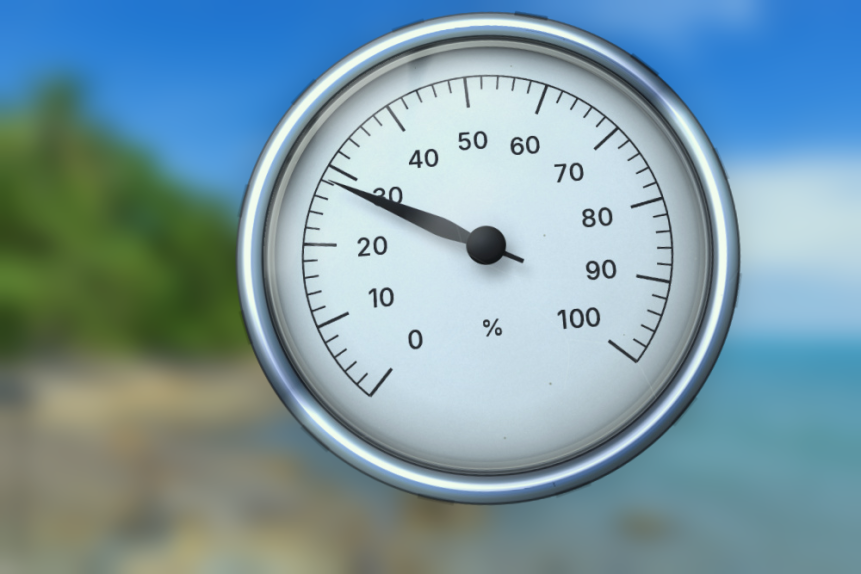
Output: 28 %
